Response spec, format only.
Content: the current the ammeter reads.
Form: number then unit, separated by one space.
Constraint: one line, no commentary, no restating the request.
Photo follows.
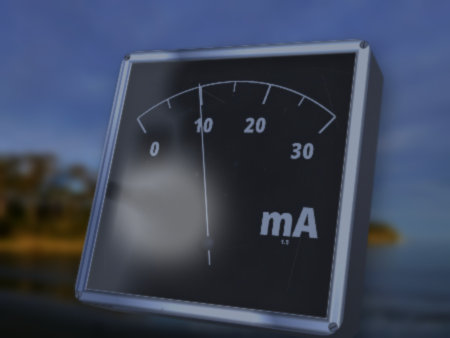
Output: 10 mA
